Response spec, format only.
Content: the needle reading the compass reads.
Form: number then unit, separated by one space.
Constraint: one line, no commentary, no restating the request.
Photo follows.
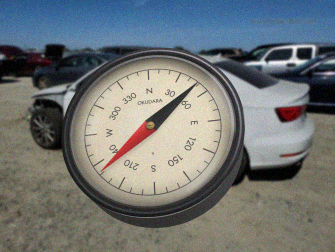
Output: 230 °
